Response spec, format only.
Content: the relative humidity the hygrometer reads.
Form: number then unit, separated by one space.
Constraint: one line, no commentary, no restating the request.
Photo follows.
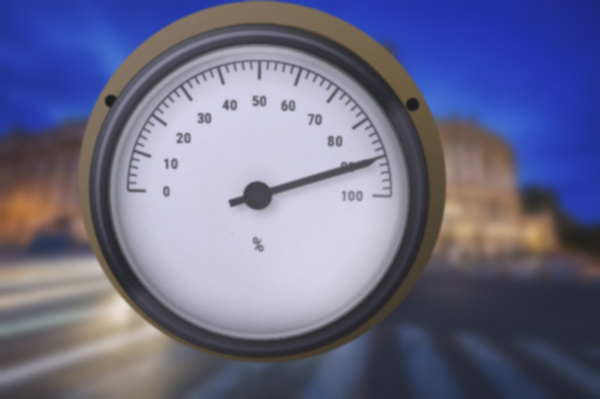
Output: 90 %
